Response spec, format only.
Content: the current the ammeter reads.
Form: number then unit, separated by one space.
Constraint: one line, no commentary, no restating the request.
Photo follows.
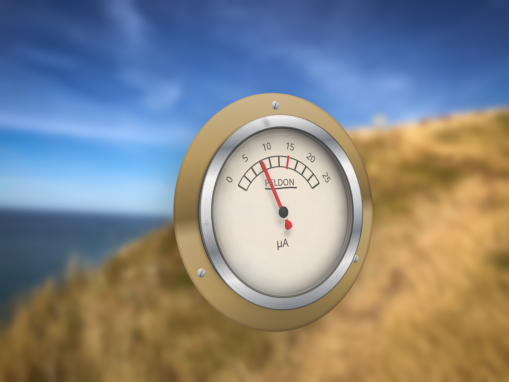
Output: 7.5 µA
